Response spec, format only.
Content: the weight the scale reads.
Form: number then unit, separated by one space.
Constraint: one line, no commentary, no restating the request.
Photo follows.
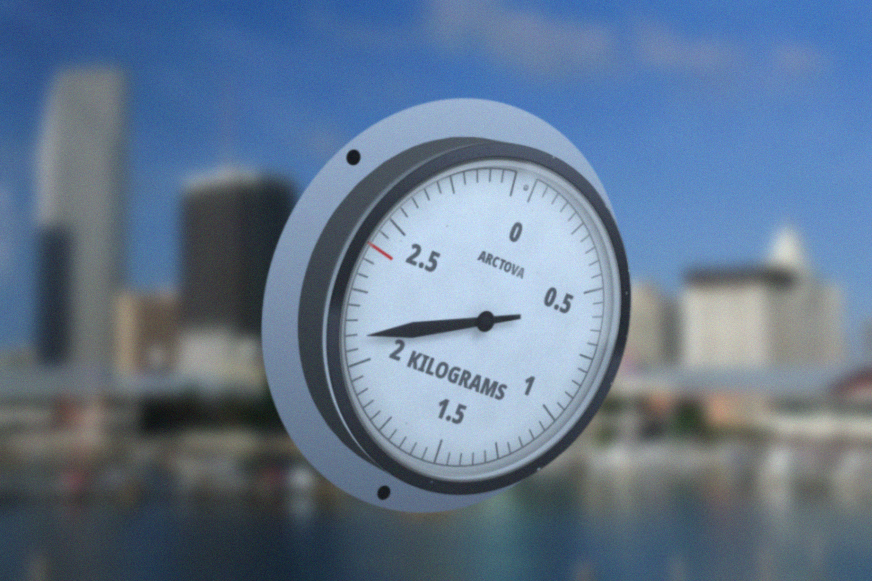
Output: 2.1 kg
